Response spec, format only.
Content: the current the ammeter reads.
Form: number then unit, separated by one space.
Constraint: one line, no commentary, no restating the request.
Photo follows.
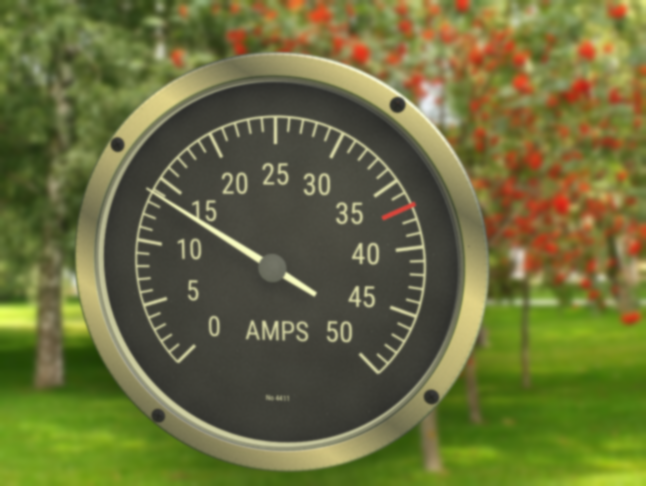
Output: 14 A
